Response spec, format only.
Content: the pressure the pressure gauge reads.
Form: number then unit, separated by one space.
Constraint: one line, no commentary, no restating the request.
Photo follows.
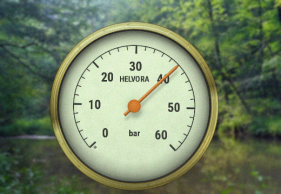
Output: 40 bar
